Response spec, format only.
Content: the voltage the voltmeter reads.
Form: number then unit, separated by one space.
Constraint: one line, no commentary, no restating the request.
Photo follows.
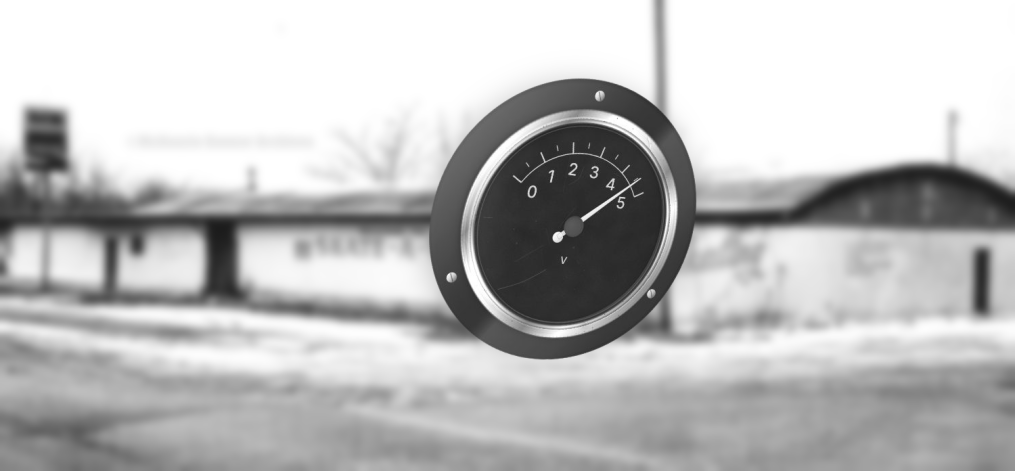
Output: 4.5 V
